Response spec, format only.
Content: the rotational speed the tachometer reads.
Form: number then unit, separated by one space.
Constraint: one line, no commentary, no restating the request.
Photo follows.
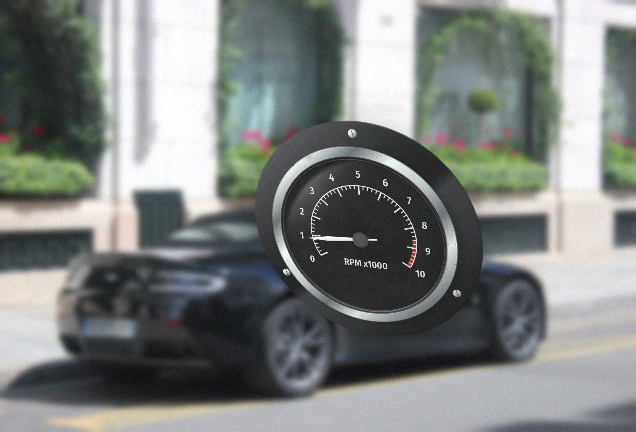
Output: 1000 rpm
